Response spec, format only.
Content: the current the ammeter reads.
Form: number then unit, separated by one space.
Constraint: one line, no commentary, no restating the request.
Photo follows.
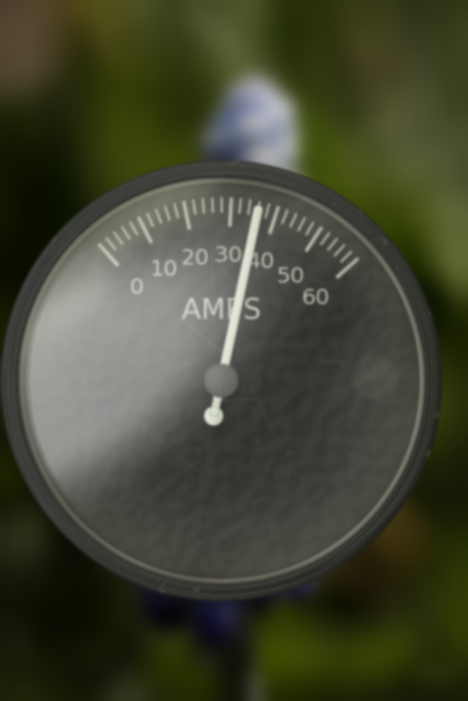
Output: 36 A
